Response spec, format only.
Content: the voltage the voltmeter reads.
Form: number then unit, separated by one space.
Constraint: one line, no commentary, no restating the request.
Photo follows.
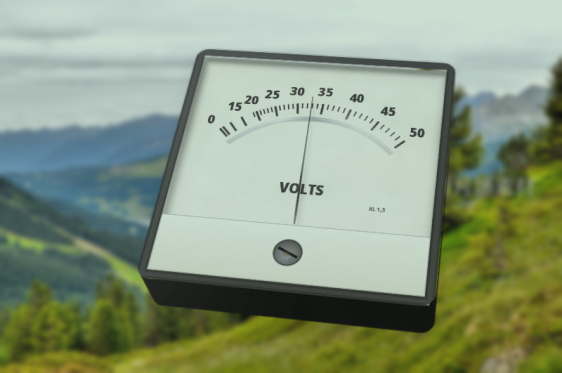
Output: 33 V
